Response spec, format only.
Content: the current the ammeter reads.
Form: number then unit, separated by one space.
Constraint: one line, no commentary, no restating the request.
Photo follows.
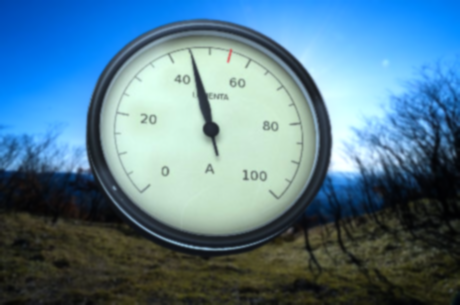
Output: 45 A
